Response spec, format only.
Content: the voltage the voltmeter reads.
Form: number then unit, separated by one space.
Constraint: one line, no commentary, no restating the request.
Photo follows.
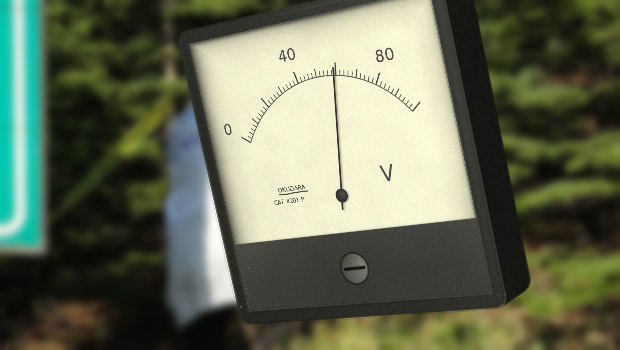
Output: 60 V
